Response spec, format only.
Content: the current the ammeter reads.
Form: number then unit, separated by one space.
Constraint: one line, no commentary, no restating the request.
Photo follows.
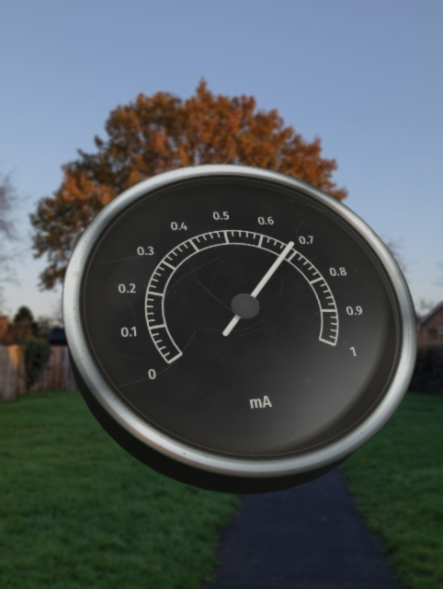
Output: 0.68 mA
